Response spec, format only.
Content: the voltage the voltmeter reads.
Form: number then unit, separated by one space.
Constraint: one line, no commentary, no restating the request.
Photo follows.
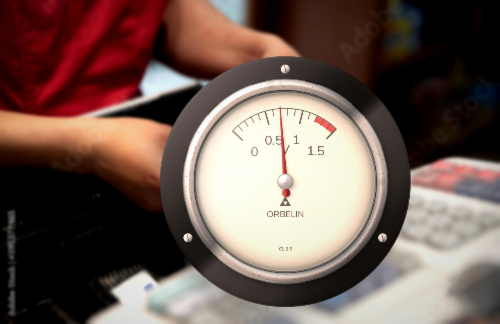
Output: 0.7 V
